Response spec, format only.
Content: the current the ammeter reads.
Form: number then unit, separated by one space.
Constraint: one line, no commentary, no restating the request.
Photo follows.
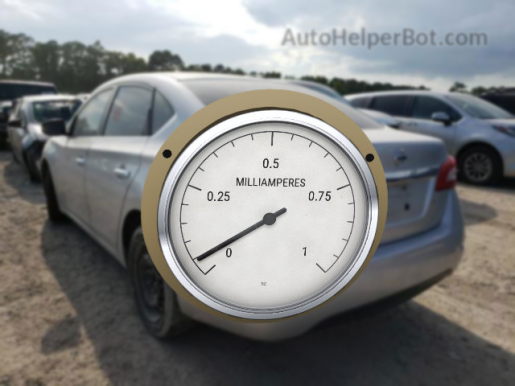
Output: 0.05 mA
